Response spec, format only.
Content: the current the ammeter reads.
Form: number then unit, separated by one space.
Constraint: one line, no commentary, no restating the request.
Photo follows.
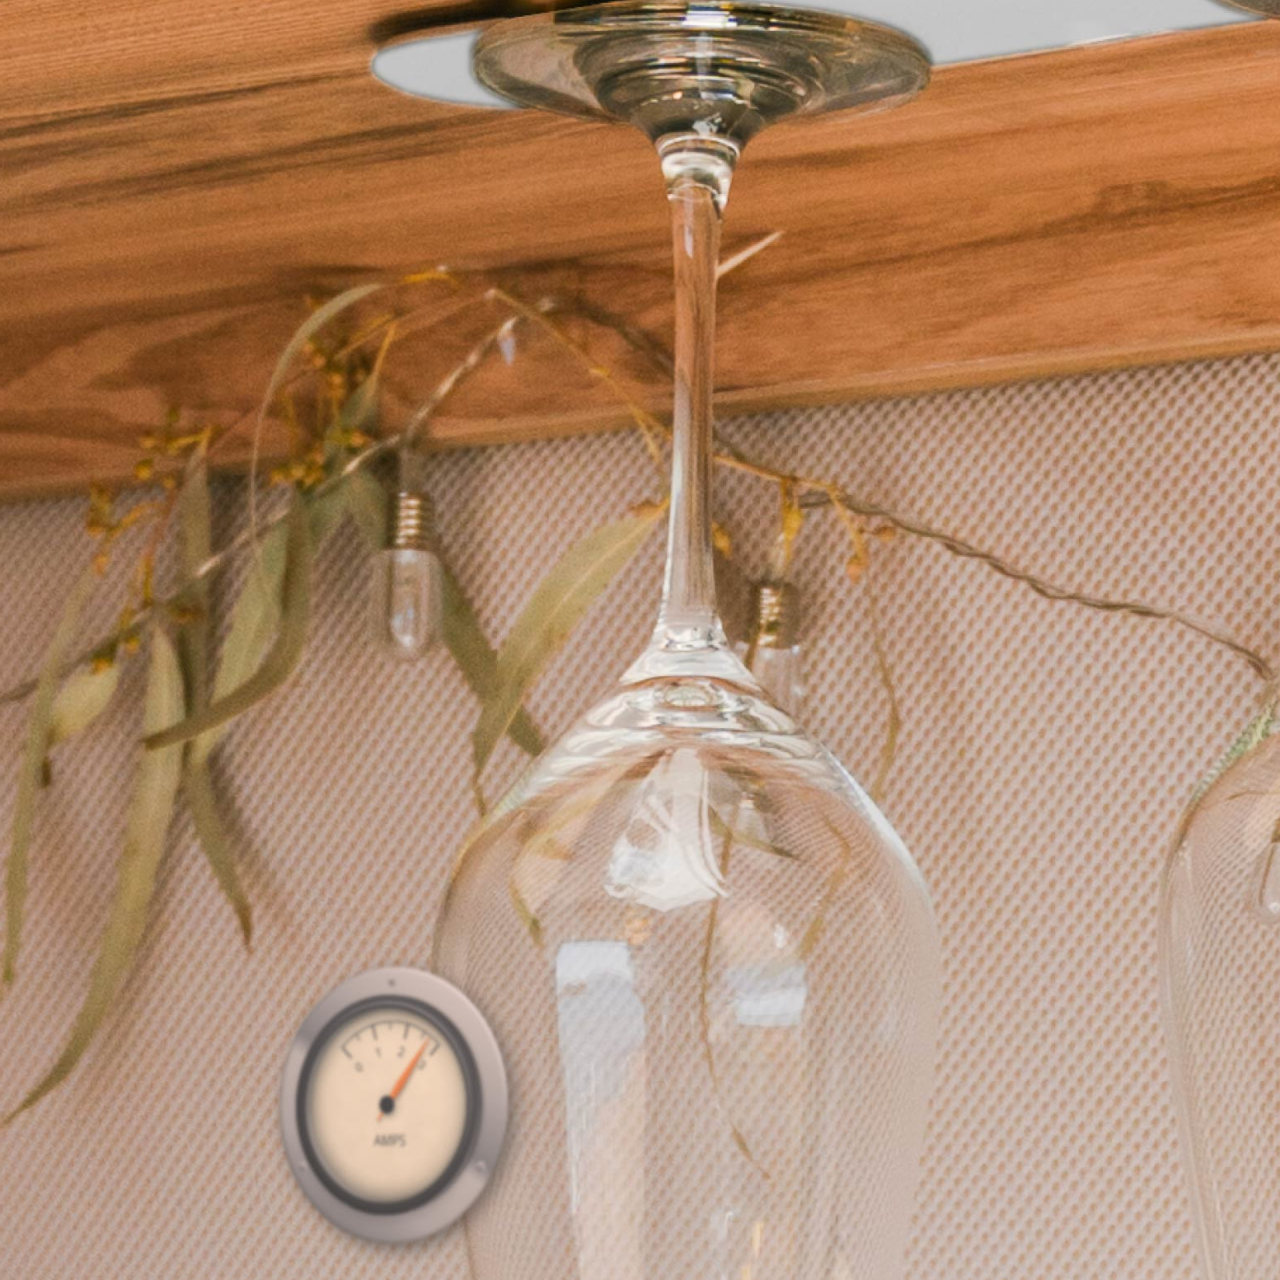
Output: 2.75 A
